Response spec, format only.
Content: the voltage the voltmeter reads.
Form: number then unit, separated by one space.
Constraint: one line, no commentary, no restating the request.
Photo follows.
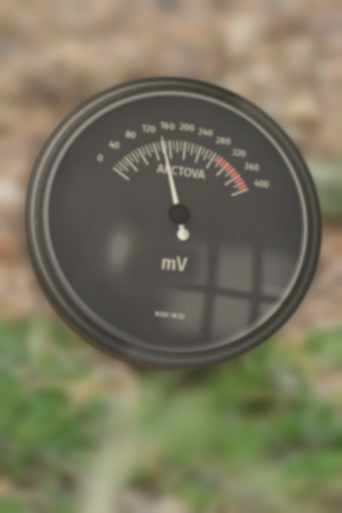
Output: 140 mV
